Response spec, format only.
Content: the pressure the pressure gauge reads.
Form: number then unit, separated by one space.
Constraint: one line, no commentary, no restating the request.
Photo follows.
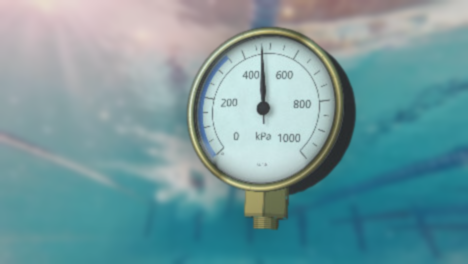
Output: 475 kPa
